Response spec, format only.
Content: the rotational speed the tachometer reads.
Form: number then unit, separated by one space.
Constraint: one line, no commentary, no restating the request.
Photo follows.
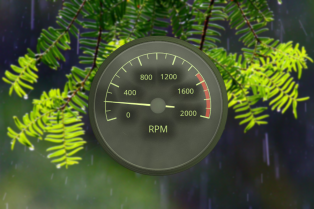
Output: 200 rpm
